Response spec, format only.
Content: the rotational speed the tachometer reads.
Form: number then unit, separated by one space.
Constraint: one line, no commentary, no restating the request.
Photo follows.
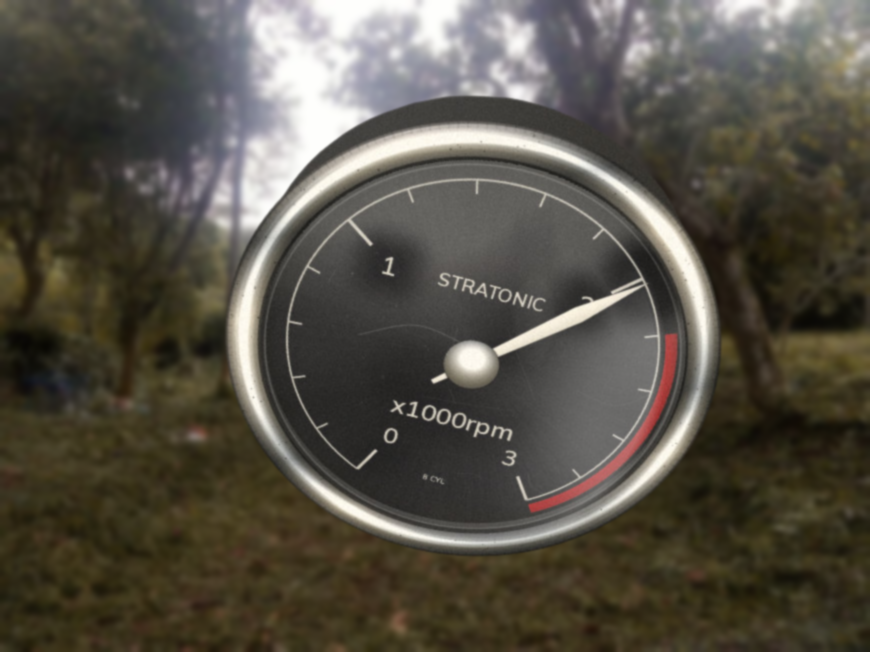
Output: 2000 rpm
